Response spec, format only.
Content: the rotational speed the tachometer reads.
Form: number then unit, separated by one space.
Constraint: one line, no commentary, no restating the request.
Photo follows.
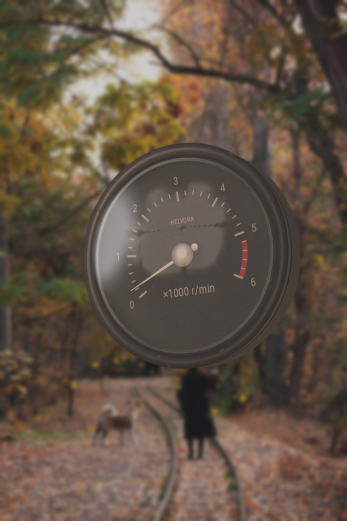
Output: 200 rpm
